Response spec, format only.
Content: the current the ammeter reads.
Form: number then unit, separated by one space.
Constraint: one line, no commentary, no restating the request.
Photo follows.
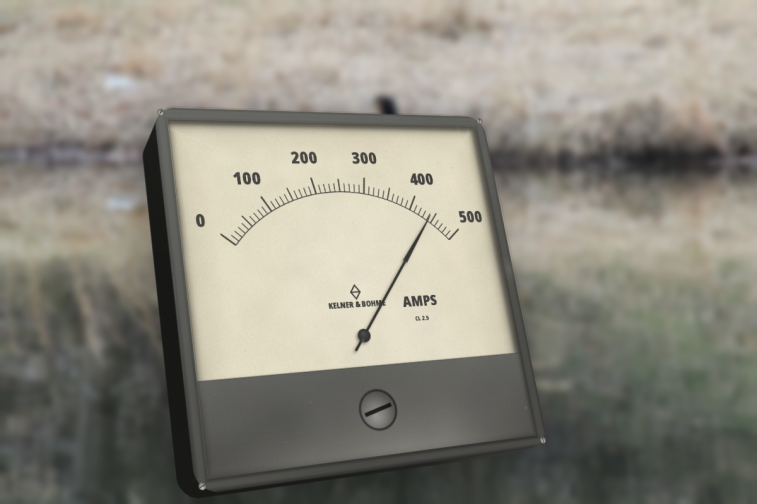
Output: 440 A
